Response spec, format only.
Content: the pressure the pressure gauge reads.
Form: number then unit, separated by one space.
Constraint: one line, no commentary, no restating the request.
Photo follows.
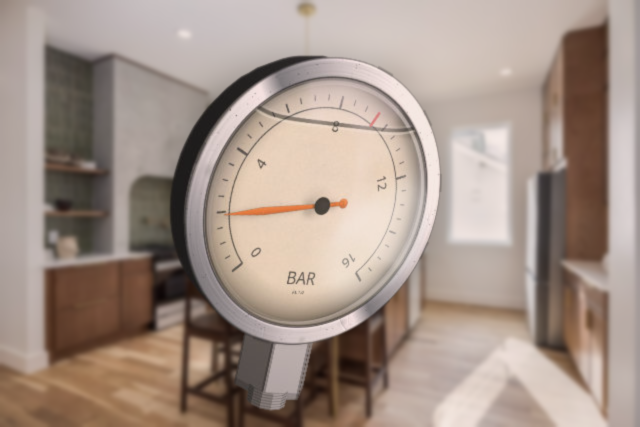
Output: 2 bar
